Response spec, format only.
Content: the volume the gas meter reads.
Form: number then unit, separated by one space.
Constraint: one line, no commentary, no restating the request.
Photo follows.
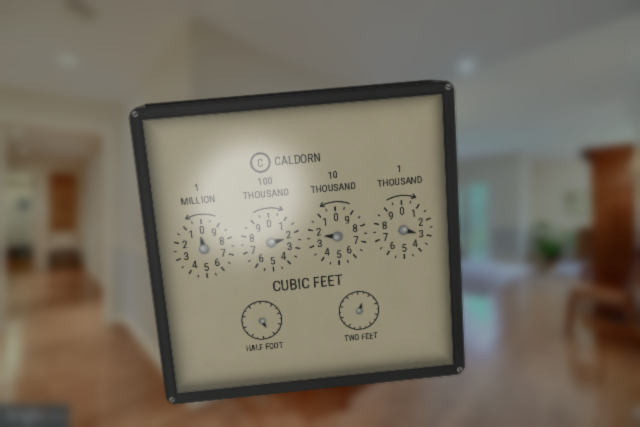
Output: 22300 ft³
